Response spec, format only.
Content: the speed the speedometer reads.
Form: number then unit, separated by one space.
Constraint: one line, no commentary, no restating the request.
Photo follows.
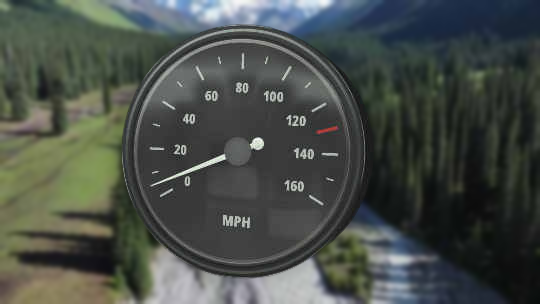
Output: 5 mph
